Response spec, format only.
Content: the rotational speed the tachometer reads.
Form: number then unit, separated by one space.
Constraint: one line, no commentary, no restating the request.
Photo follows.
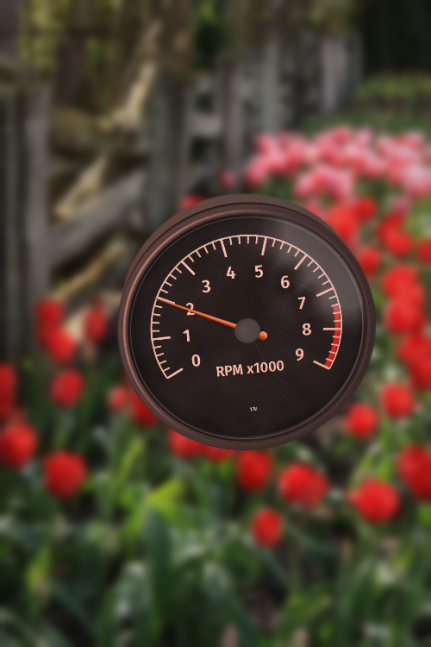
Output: 2000 rpm
